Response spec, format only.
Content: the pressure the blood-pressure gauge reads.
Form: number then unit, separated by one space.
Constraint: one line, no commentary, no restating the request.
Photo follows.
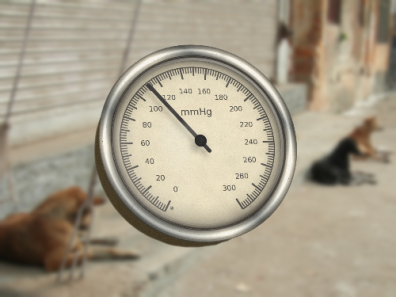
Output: 110 mmHg
